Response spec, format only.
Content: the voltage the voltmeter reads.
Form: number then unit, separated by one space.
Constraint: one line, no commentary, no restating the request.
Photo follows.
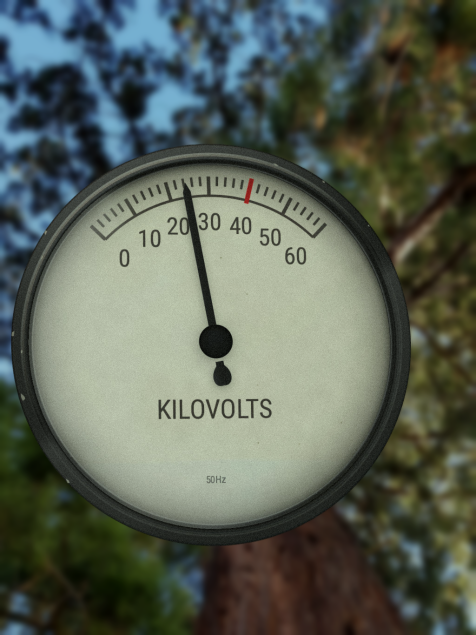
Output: 24 kV
